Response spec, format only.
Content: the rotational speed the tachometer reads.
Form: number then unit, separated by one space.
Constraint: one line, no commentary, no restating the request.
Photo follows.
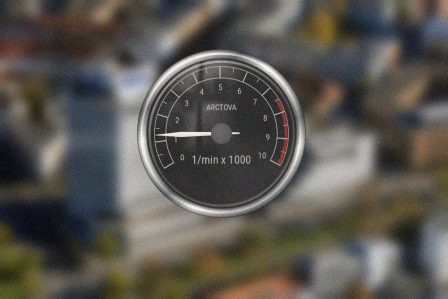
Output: 1250 rpm
